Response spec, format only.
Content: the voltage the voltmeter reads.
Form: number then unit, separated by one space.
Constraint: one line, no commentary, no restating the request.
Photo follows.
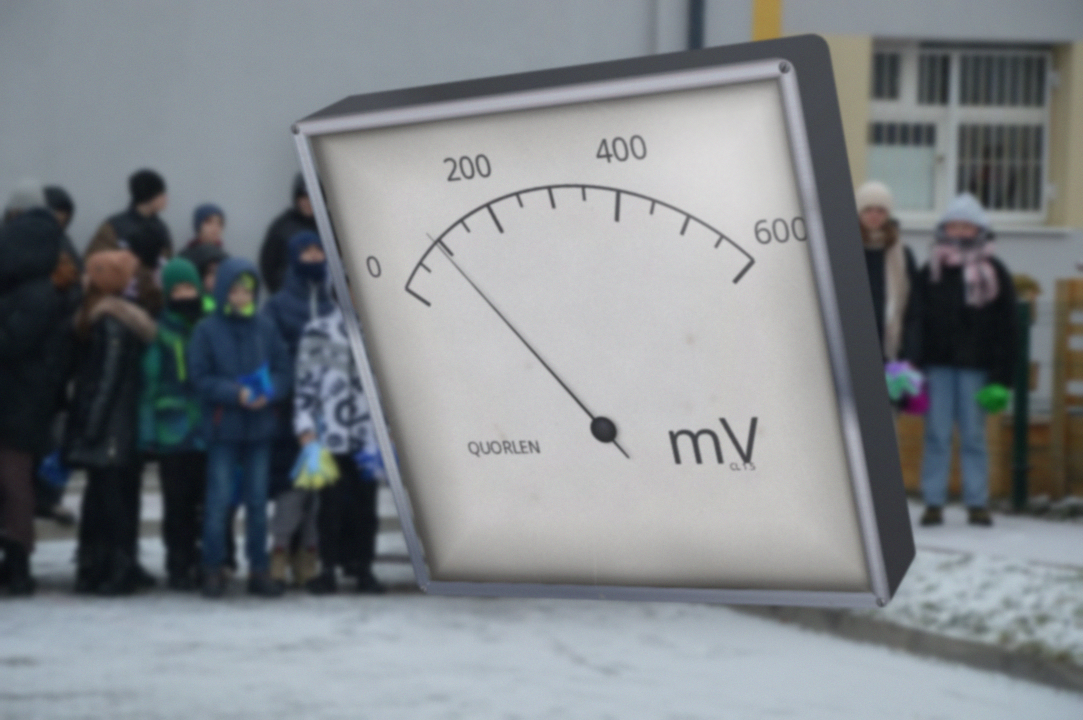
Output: 100 mV
